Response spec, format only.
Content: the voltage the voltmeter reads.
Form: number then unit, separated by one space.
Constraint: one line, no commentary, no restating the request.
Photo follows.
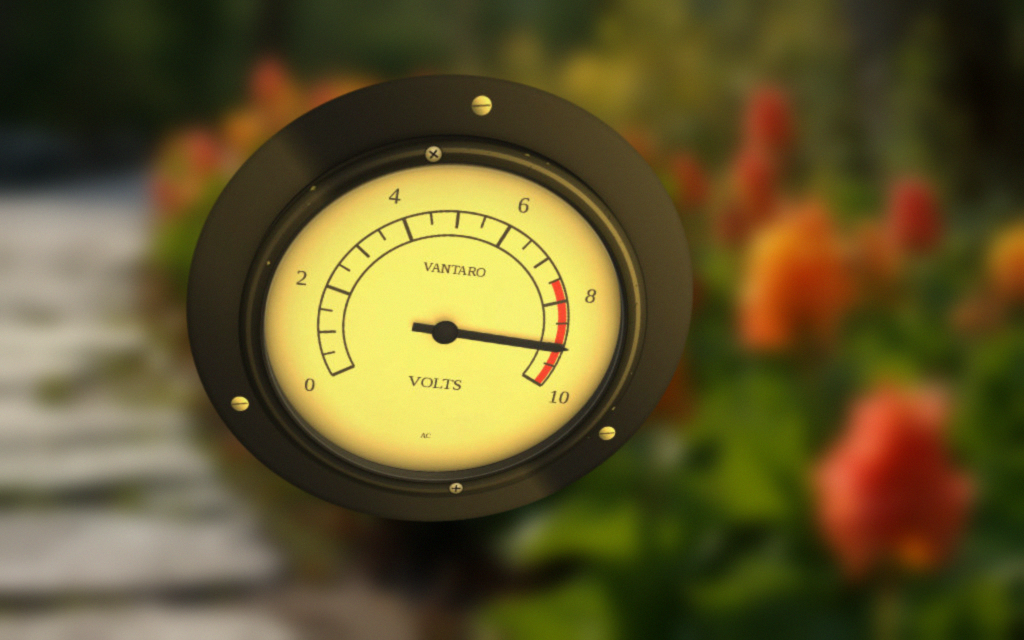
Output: 9 V
